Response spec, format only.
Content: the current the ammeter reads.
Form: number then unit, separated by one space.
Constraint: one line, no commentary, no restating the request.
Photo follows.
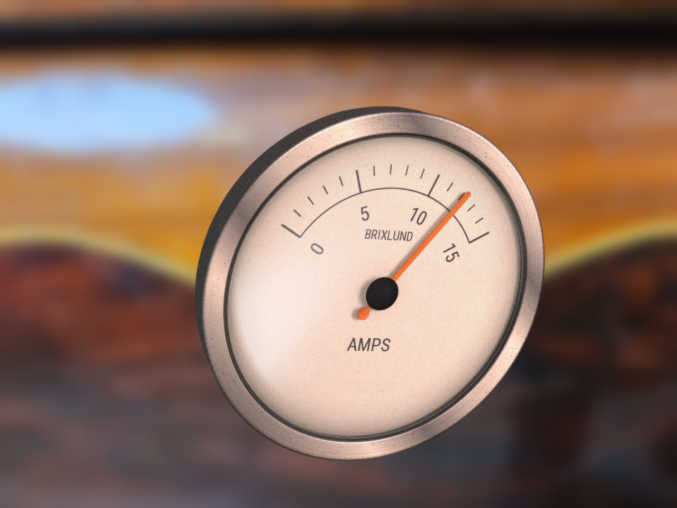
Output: 12 A
